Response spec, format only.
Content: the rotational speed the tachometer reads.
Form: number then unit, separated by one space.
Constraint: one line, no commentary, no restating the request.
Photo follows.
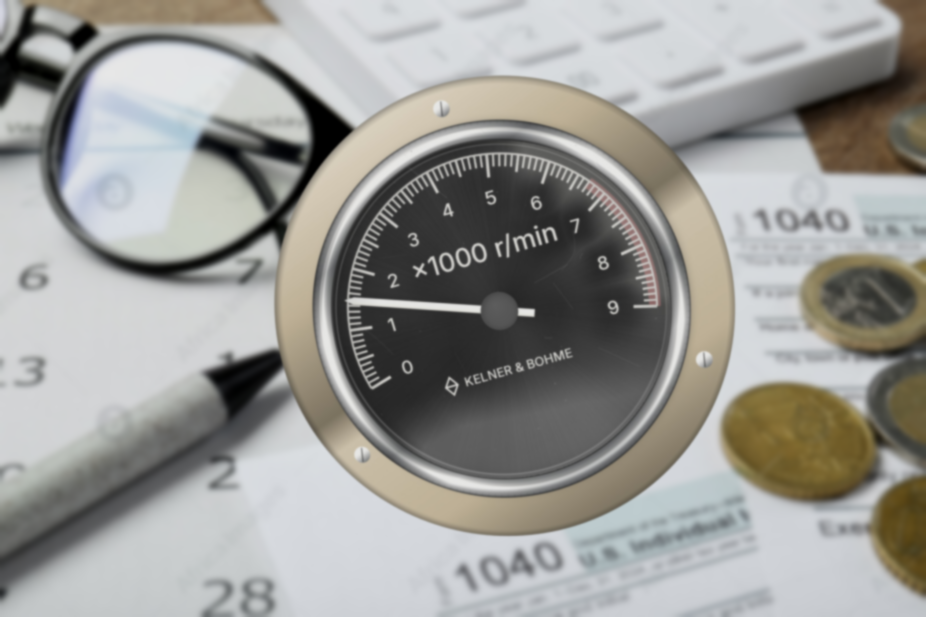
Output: 1500 rpm
